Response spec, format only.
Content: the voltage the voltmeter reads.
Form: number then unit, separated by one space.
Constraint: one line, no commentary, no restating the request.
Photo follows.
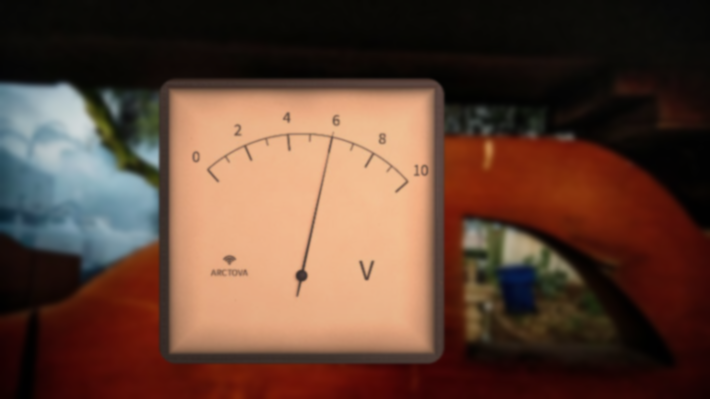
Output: 6 V
